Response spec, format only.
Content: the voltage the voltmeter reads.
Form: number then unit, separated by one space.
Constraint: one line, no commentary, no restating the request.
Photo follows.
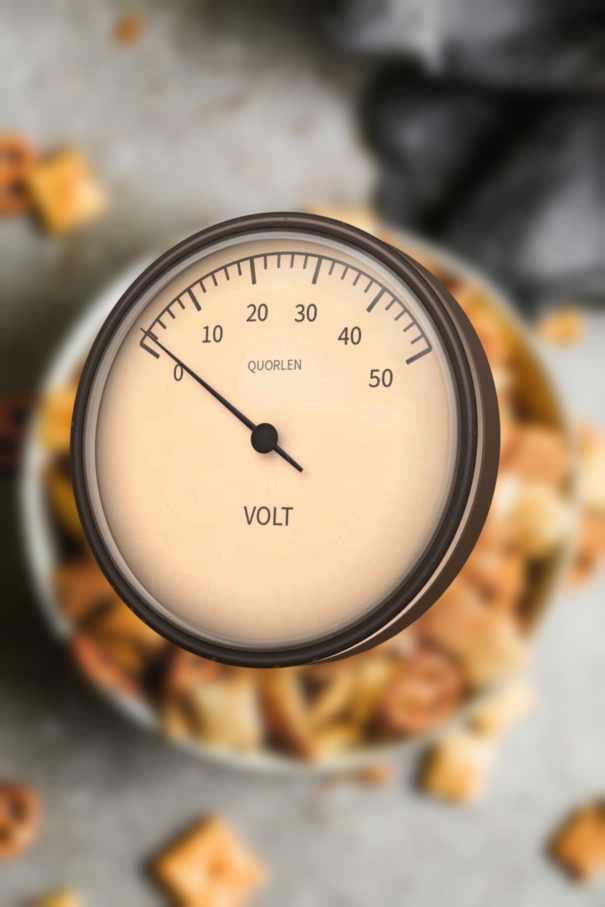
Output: 2 V
